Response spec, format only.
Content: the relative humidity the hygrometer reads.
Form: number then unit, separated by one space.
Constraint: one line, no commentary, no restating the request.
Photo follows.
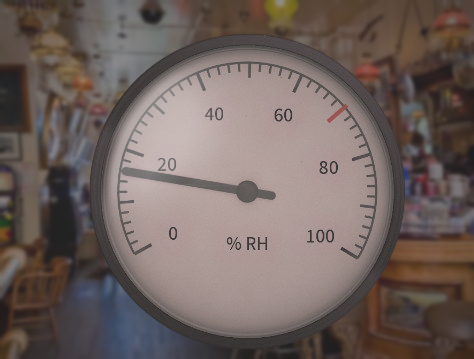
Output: 16 %
